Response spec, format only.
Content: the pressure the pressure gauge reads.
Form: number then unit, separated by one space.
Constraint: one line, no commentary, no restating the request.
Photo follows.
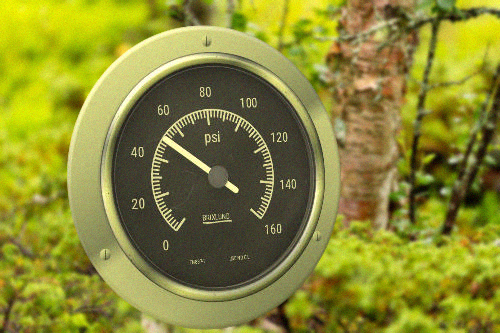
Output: 50 psi
